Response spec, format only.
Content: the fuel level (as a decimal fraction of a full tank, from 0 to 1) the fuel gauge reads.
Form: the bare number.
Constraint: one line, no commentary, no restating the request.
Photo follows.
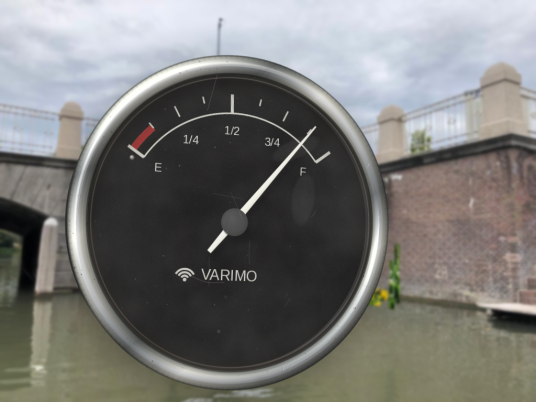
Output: 0.875
